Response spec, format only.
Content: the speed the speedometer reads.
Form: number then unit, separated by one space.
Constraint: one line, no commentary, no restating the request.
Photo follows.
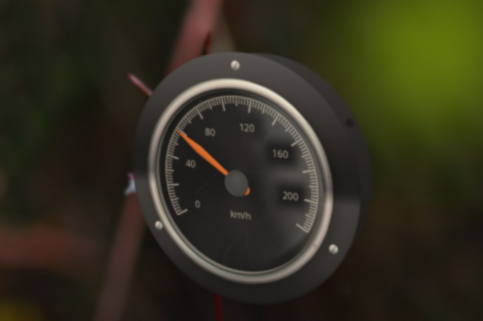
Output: 60 km/h
